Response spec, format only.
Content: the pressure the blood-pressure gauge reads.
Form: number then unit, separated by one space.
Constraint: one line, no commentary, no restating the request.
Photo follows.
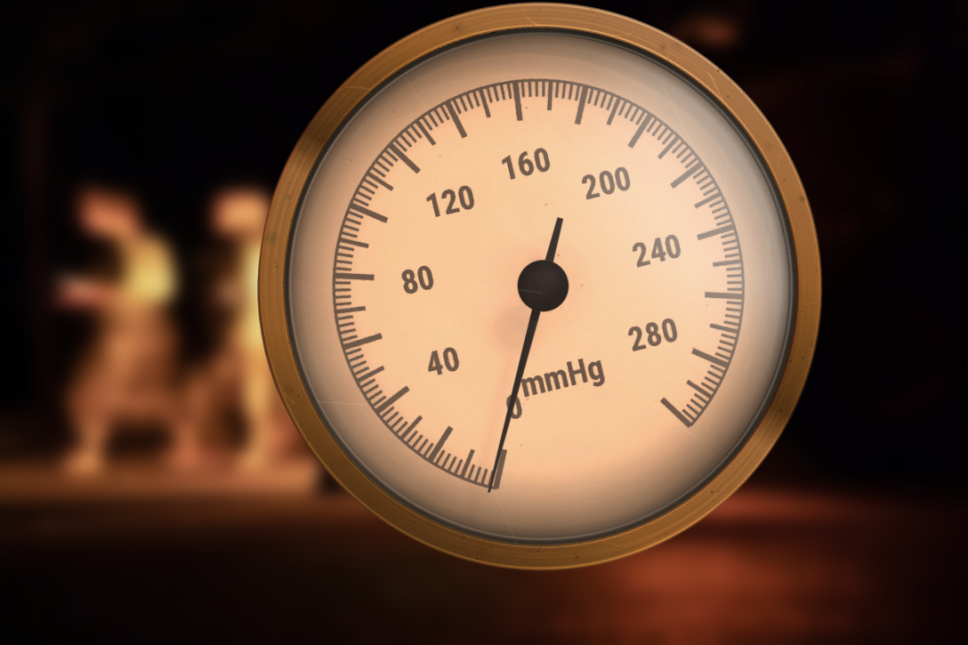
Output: 2 mmHg
